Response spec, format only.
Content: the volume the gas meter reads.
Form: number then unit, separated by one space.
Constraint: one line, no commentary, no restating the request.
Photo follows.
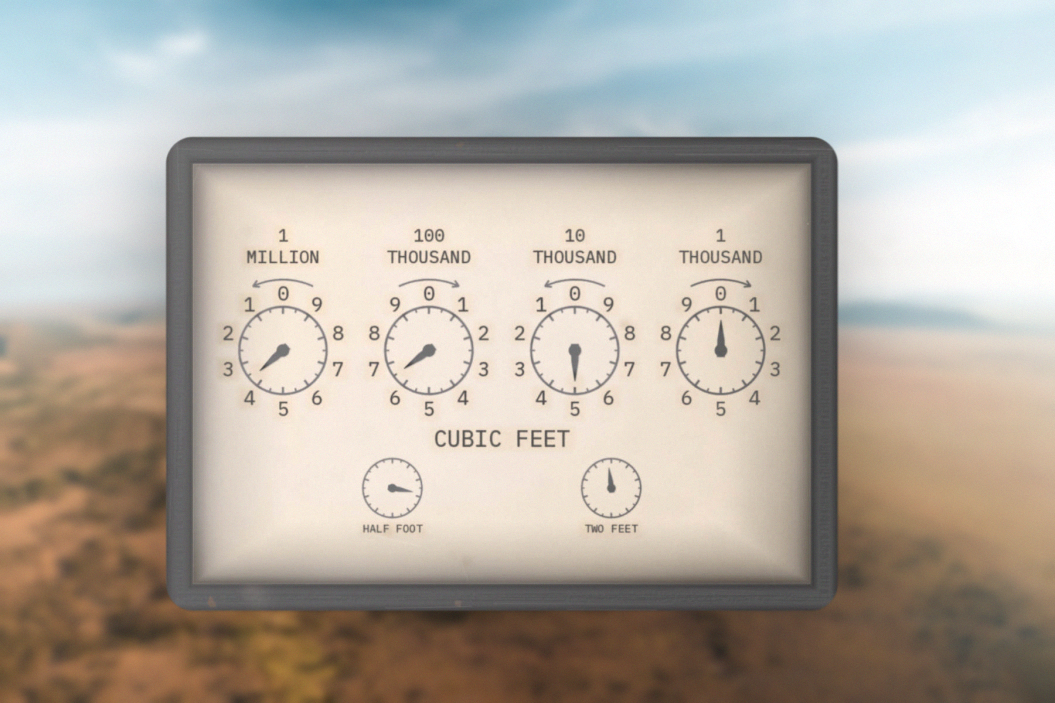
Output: 365000 ft³
